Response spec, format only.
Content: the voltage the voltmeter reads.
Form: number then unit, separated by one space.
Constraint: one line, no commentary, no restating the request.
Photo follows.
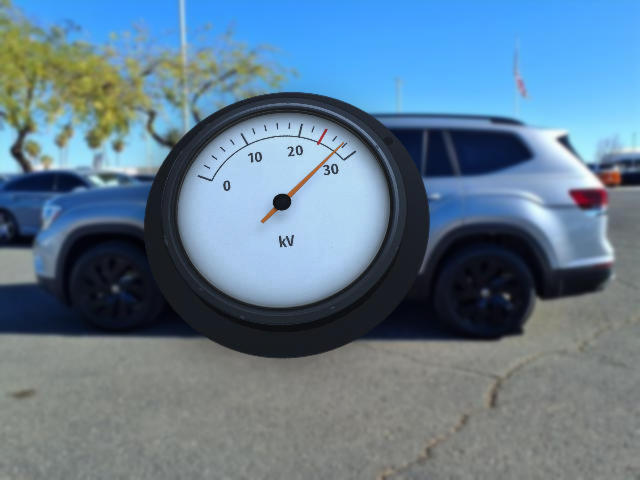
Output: 28 kV
